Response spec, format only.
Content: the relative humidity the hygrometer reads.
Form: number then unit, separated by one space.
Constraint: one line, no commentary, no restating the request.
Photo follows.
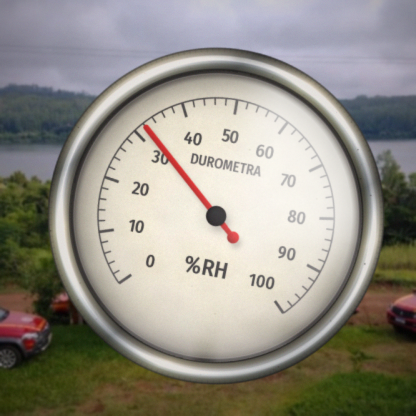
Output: 32 %
